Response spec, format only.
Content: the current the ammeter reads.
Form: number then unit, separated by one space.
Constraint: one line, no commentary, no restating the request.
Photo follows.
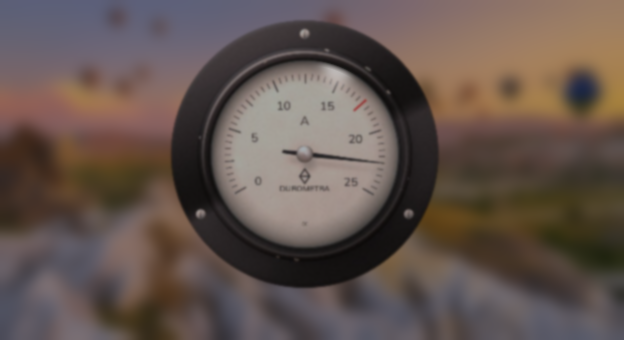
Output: 22.5 A
